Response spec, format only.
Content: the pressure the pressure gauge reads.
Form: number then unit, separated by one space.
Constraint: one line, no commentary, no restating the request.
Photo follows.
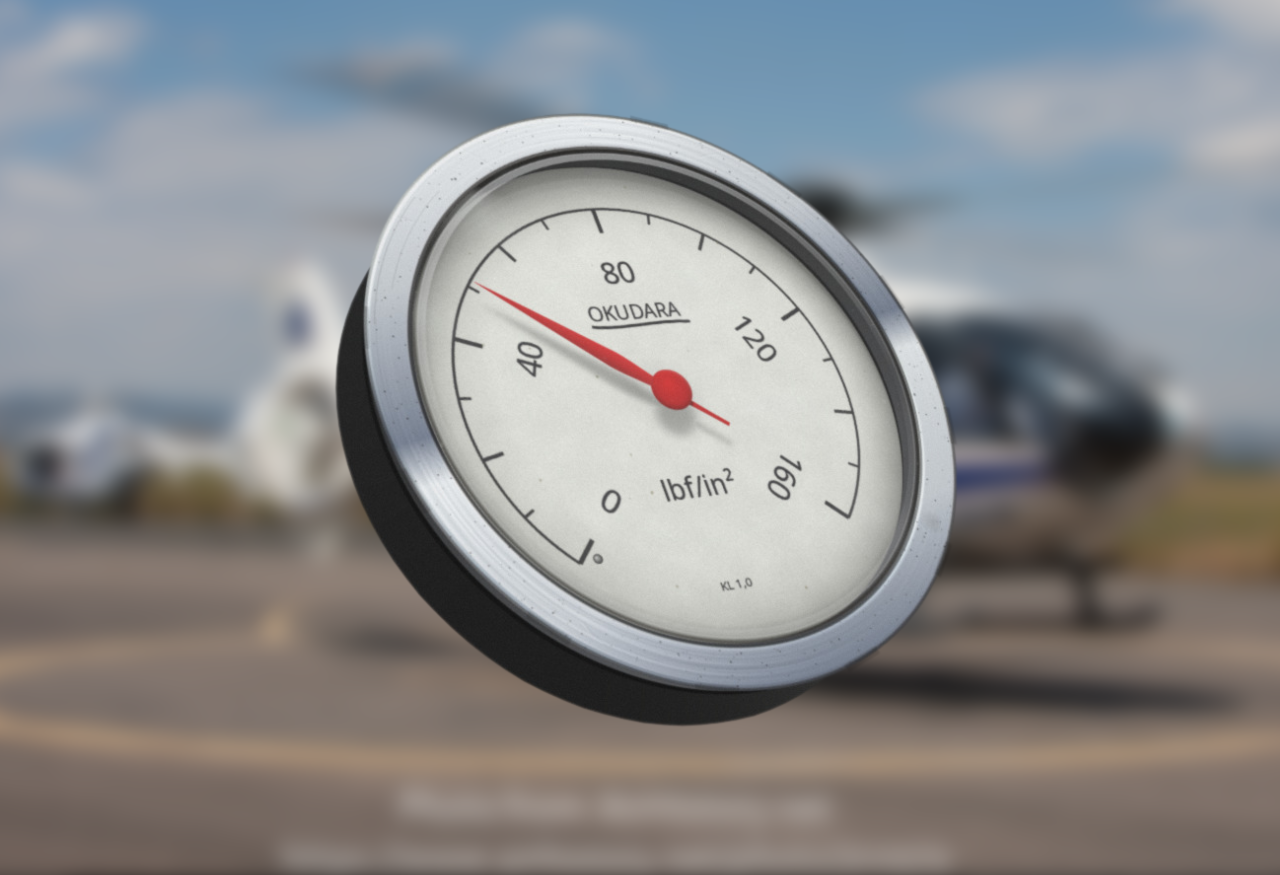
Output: 50 psi
